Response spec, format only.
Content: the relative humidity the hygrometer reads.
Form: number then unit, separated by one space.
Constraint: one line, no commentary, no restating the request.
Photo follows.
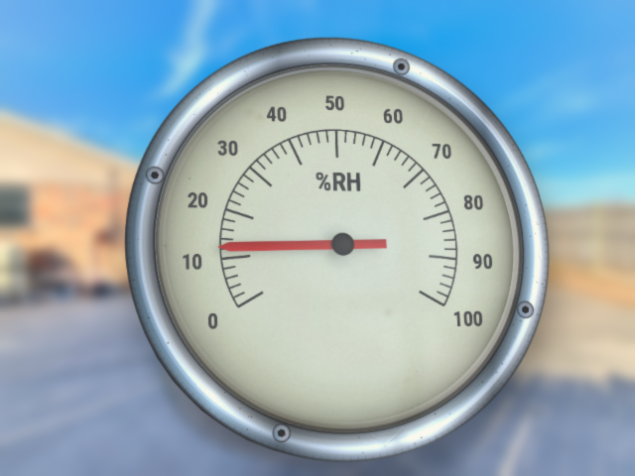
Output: 12 %
